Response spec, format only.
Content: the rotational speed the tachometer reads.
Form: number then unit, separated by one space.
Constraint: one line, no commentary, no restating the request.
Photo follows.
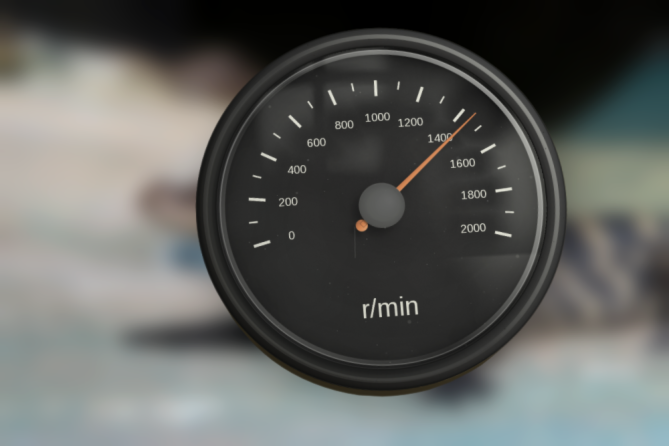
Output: 1450 rpm
